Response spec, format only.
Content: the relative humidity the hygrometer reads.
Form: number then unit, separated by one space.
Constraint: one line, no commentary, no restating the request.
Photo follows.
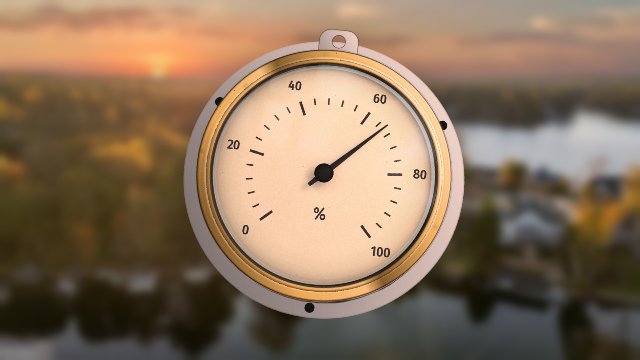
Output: 66 %
